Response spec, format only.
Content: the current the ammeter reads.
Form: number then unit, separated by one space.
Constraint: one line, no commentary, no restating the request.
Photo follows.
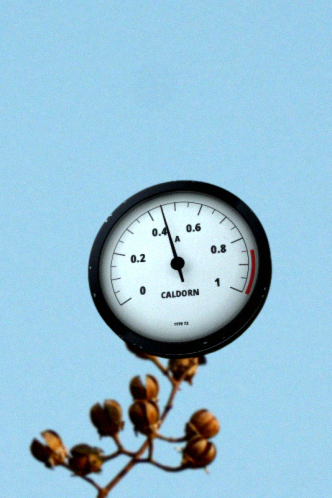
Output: 0.45 A
